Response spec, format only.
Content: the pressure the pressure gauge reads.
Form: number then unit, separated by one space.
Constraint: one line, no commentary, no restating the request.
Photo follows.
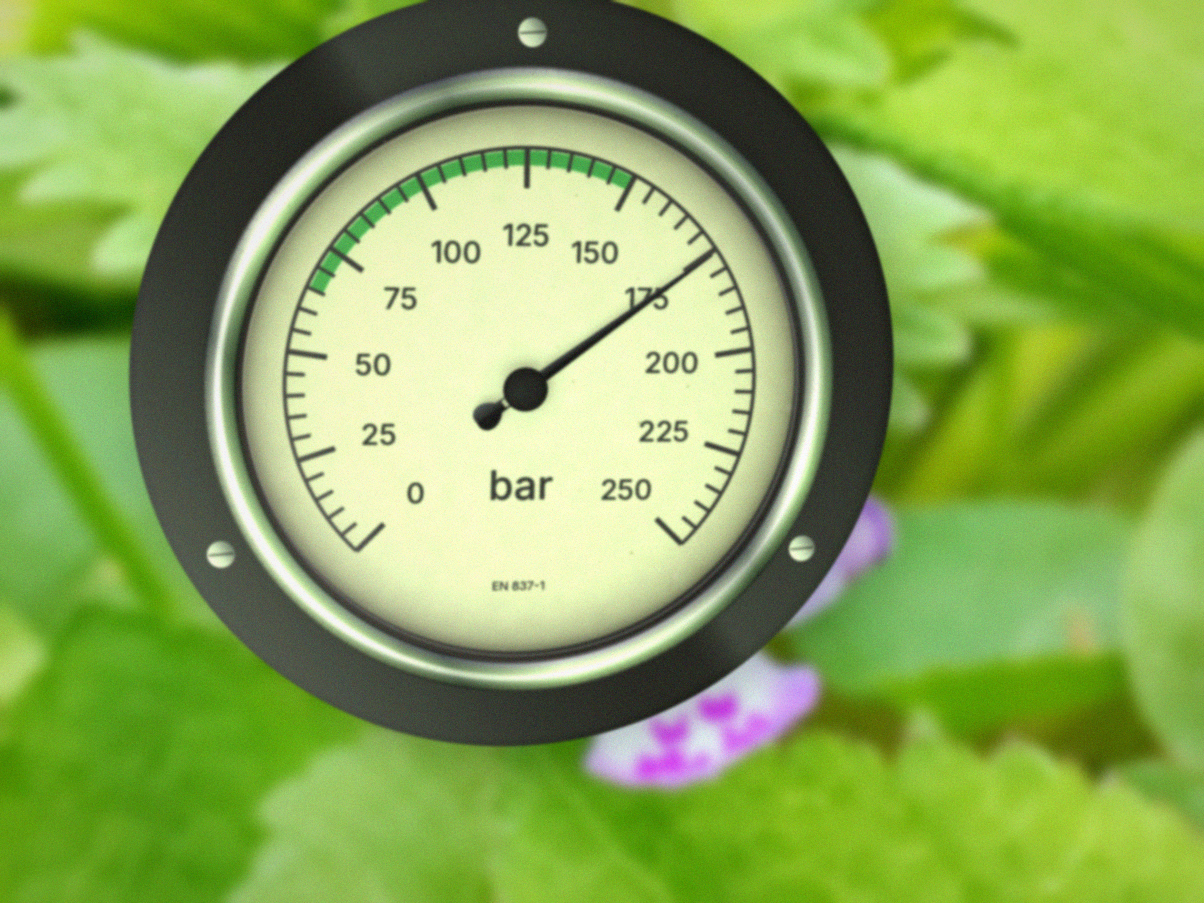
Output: 175 bar
